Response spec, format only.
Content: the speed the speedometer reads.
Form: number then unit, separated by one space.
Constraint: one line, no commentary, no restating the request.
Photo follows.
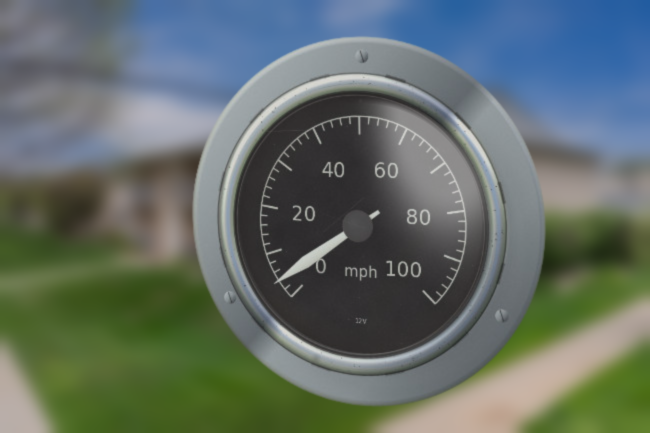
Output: 4 mph
